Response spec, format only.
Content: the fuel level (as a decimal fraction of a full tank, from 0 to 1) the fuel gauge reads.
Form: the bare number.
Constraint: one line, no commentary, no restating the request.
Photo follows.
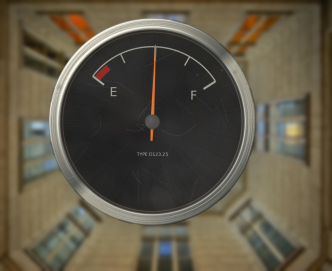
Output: 0.5
